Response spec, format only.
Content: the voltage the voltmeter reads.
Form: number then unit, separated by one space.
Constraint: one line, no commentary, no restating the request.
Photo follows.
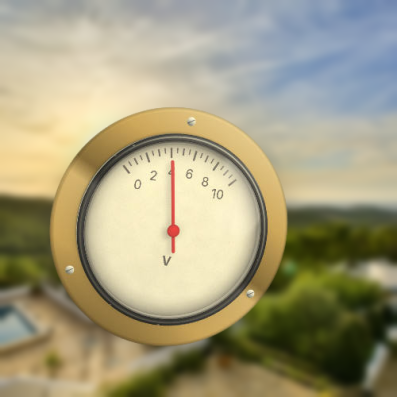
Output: 4 V
